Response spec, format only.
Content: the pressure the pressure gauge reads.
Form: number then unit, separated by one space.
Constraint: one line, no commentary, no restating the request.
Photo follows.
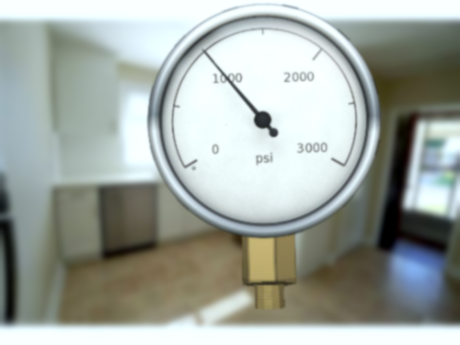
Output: 1000 psi
